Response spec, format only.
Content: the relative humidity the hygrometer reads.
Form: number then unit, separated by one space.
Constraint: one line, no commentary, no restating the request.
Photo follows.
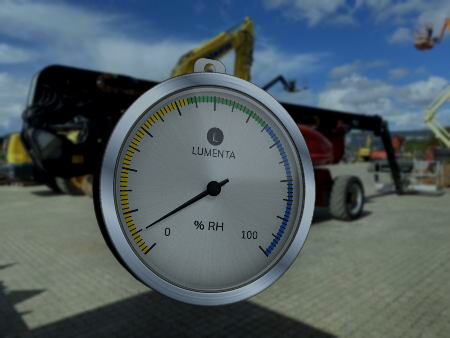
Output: 5 %
